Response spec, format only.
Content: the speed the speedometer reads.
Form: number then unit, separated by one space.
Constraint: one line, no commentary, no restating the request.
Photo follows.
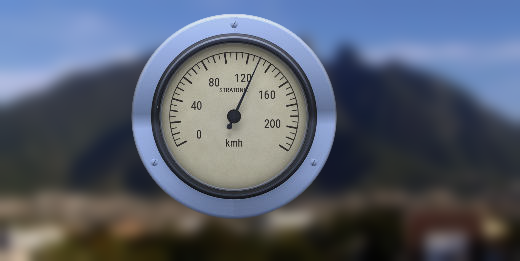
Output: 130 km/h
